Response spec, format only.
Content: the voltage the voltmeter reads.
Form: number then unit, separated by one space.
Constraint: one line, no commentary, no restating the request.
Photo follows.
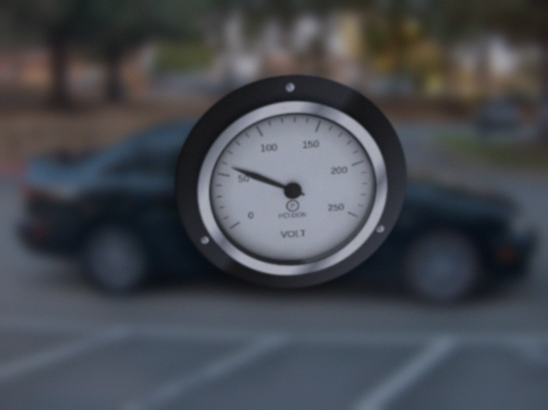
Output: 60 V
